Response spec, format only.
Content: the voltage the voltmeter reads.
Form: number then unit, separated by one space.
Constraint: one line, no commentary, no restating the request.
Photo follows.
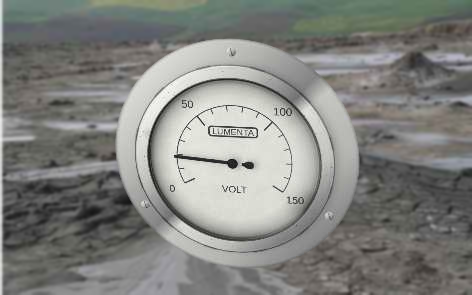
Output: 20 V
